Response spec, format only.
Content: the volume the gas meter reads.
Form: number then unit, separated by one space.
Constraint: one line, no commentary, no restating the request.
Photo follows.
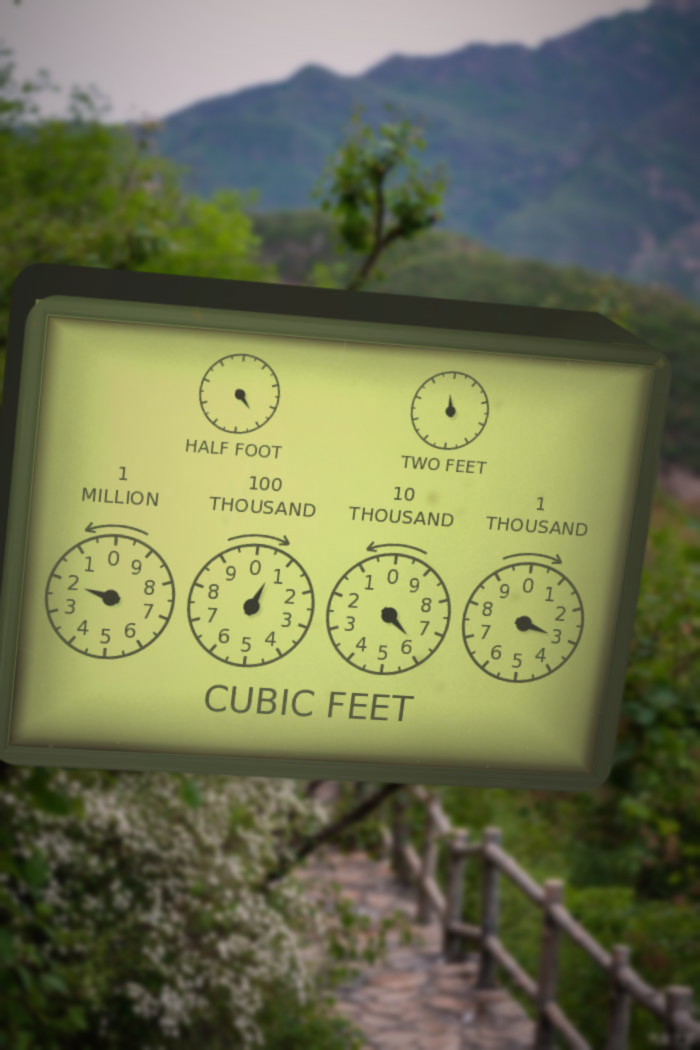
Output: 206300 ft³
